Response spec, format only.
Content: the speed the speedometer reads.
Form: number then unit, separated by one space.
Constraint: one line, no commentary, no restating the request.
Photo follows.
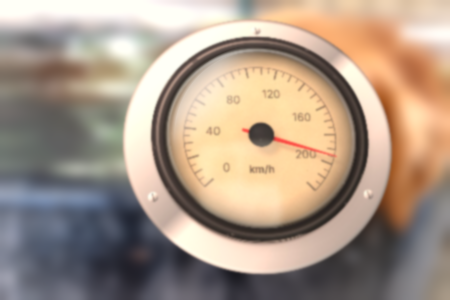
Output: 195 km/h
